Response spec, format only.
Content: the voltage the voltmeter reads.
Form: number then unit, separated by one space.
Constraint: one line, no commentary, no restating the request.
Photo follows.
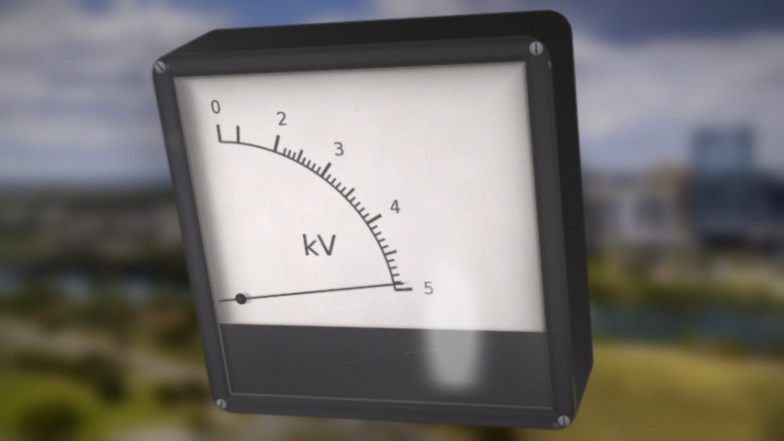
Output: 4.9 kV
